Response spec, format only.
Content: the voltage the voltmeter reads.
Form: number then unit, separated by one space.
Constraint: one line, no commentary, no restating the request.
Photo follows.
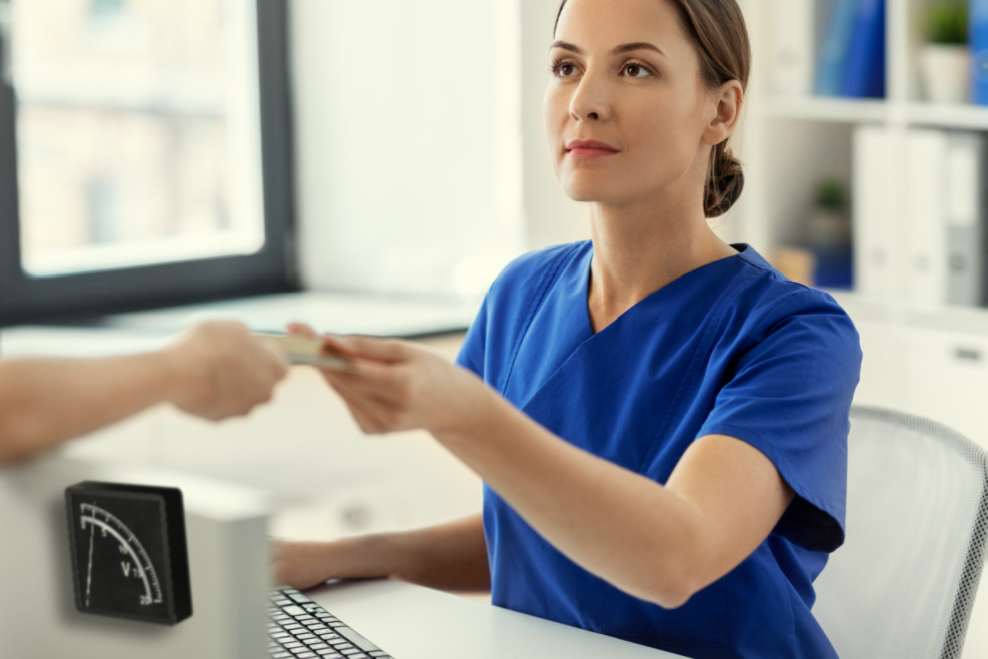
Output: 2.5 V
